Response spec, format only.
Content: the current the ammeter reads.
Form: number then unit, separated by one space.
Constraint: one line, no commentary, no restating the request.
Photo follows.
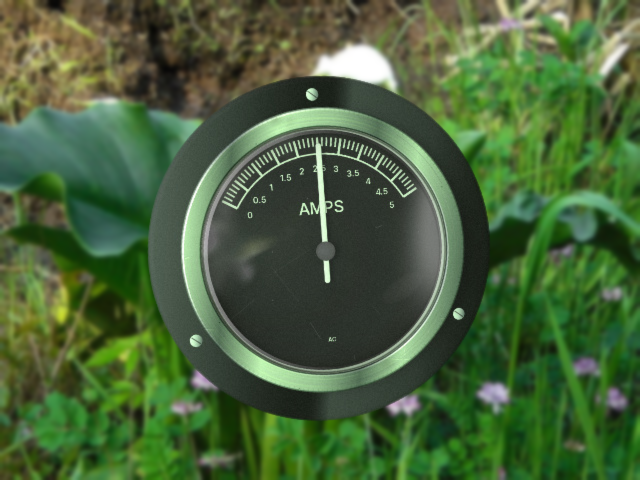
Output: 2.5 A
